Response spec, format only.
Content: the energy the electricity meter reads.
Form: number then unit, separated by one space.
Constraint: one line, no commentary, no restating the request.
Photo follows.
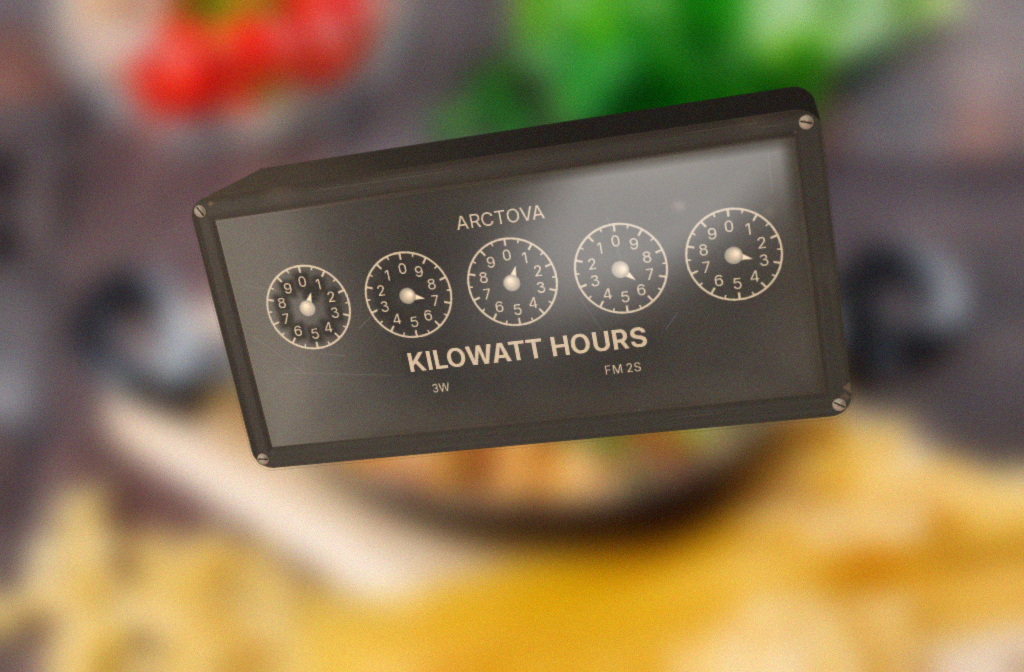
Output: 7063 kWh
